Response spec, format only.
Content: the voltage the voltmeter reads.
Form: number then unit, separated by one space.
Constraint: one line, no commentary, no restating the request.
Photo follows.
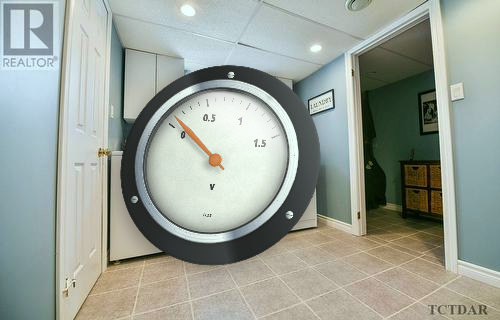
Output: 0.1 V
